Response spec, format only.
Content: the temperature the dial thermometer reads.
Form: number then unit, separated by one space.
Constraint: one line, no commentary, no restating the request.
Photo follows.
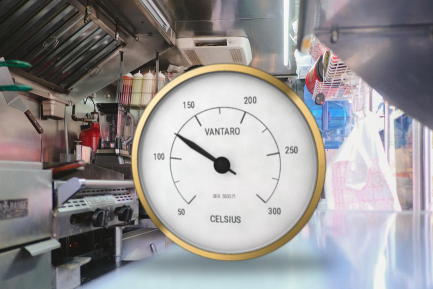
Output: 125 °C
